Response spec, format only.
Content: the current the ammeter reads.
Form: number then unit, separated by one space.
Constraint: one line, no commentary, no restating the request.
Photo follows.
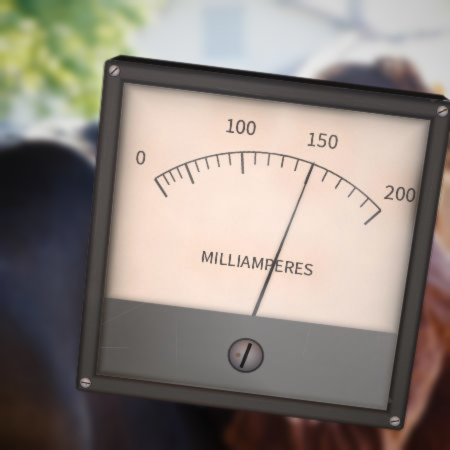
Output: 150 mA
